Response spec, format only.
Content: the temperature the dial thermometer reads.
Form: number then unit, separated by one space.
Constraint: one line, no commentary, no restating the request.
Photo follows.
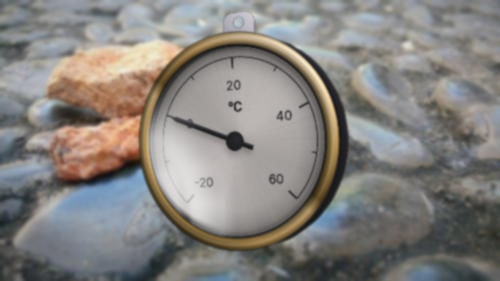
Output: 0 °C
